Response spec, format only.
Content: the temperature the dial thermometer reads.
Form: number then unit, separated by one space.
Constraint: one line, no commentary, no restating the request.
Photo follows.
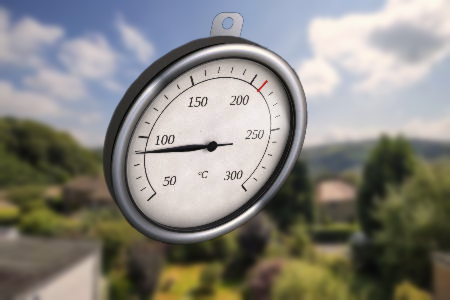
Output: 90 °C
